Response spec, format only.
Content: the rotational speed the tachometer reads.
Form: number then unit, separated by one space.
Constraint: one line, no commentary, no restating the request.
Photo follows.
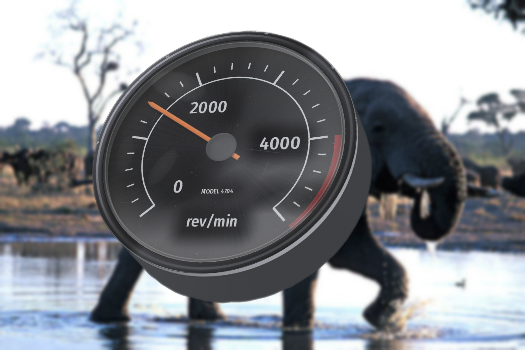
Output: 1400 rpm
